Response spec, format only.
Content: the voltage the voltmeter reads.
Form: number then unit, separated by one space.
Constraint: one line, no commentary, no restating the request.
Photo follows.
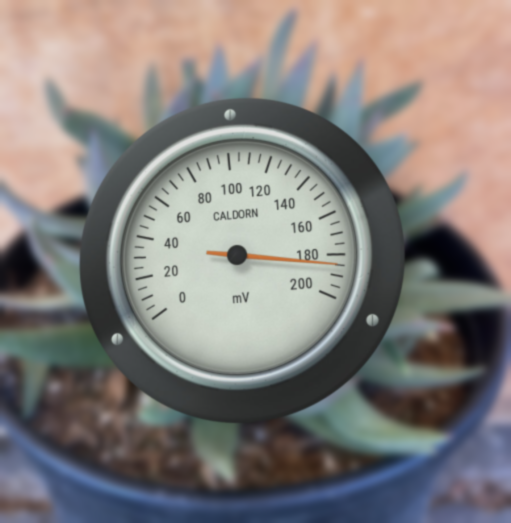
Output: 185 mV
